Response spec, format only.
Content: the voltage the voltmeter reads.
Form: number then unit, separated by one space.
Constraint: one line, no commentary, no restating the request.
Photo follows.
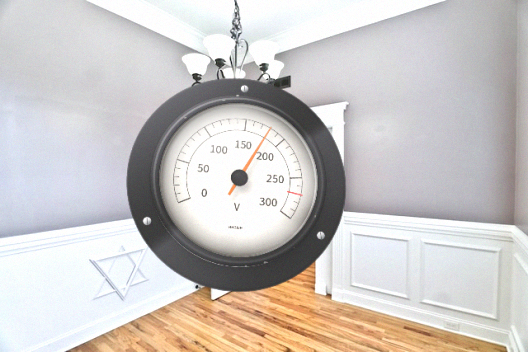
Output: 180 V
